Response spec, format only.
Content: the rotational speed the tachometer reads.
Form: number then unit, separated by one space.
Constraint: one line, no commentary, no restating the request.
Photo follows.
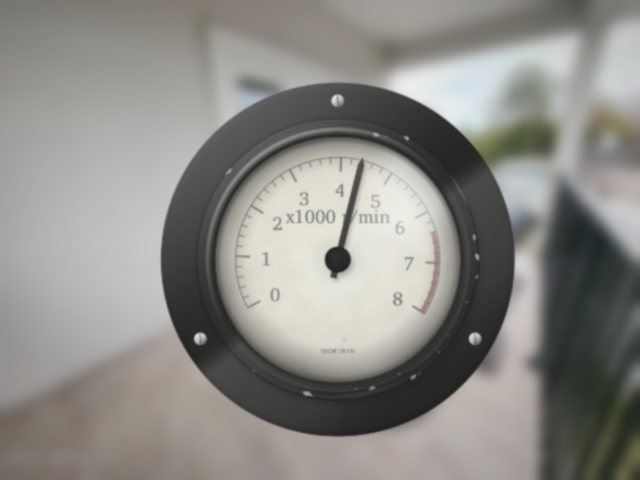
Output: 4400 rpm
